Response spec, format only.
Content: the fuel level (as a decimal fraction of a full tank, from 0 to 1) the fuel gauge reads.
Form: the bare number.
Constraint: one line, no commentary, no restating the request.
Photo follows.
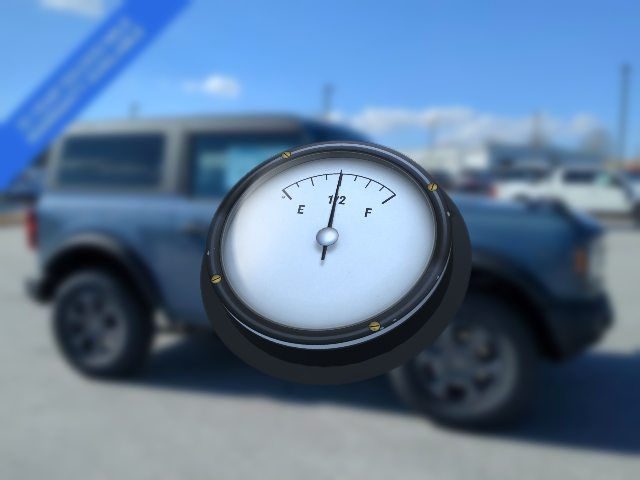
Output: 0.5
